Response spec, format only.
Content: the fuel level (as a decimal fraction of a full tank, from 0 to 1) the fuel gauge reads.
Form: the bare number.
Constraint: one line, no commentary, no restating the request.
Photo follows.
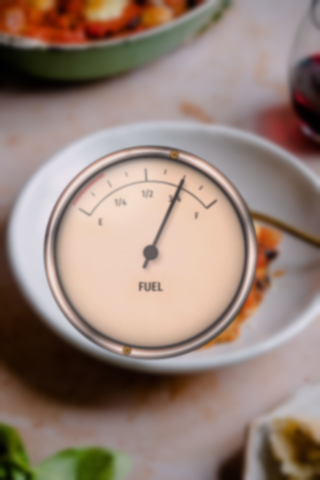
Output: 0.75
